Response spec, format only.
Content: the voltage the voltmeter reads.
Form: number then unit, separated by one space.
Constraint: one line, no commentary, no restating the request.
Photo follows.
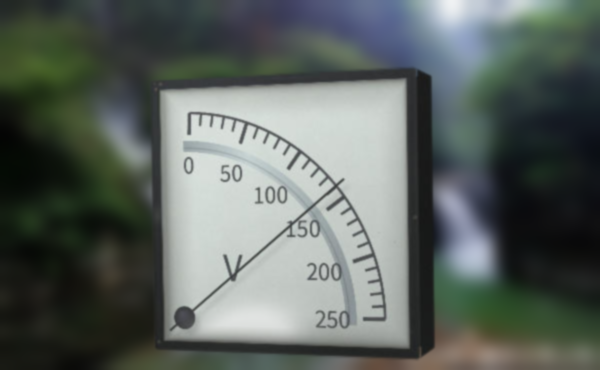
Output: 140 V
